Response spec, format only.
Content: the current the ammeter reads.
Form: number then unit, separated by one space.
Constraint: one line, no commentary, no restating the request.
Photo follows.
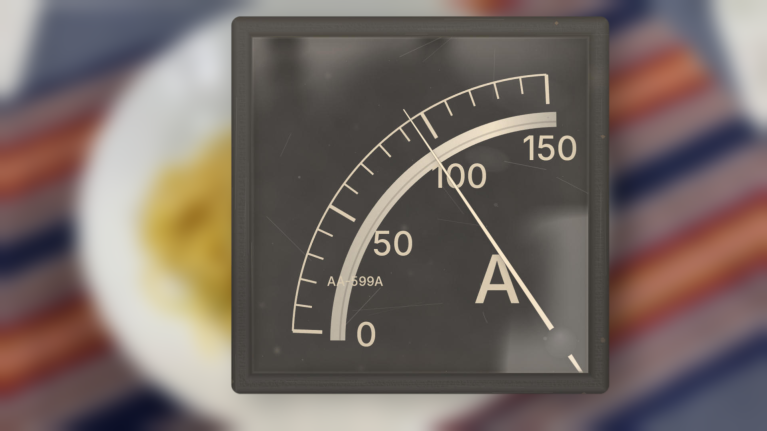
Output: 95 A
